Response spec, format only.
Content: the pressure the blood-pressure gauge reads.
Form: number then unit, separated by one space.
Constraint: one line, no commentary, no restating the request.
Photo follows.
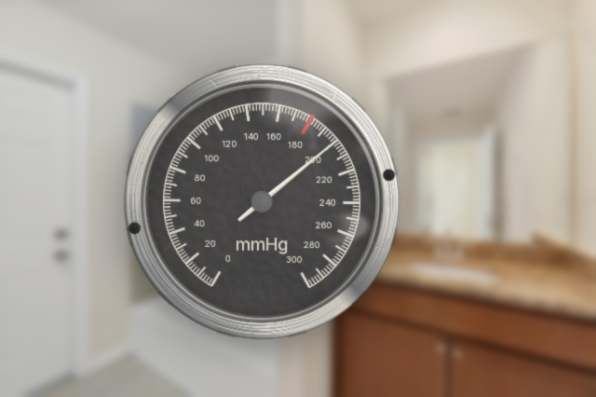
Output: 200 mmHg
